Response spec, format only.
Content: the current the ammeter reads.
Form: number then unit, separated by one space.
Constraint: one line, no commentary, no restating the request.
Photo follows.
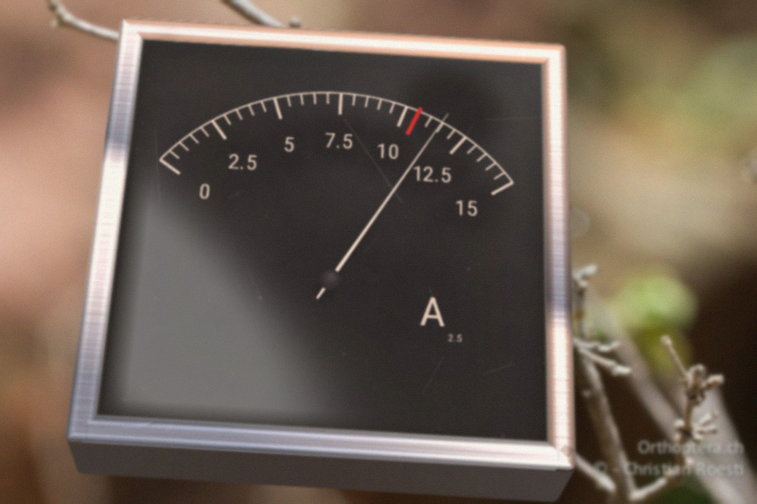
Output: 11.5 A
